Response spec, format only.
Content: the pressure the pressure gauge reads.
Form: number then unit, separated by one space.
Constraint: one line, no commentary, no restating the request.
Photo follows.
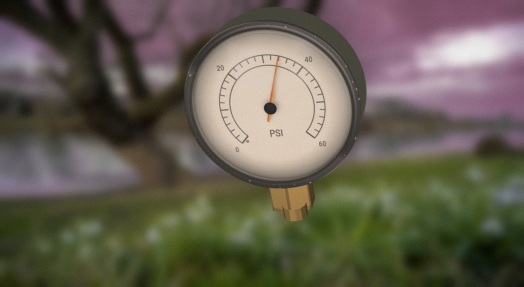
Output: 34 psi
